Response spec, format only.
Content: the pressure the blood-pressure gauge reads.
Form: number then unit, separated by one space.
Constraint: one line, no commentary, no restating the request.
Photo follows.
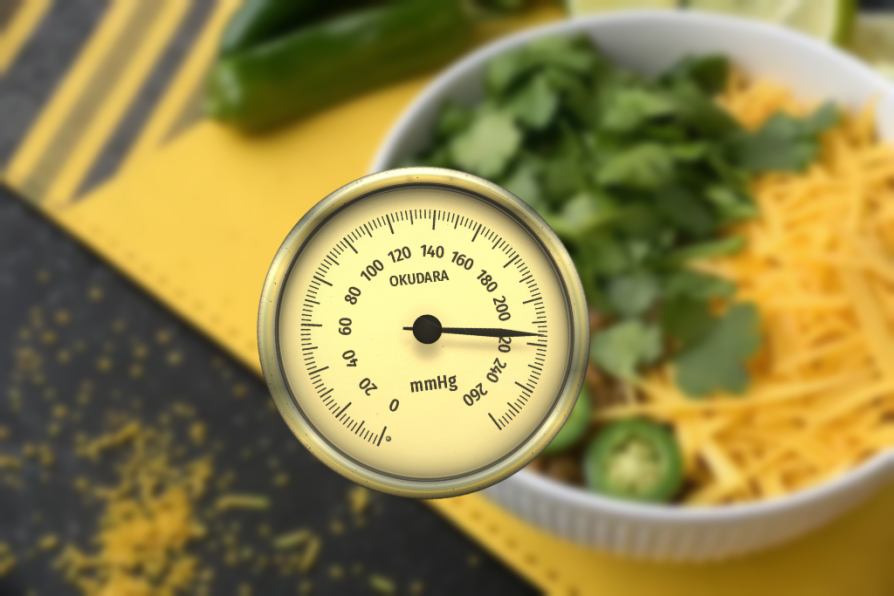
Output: 216 mmHg
